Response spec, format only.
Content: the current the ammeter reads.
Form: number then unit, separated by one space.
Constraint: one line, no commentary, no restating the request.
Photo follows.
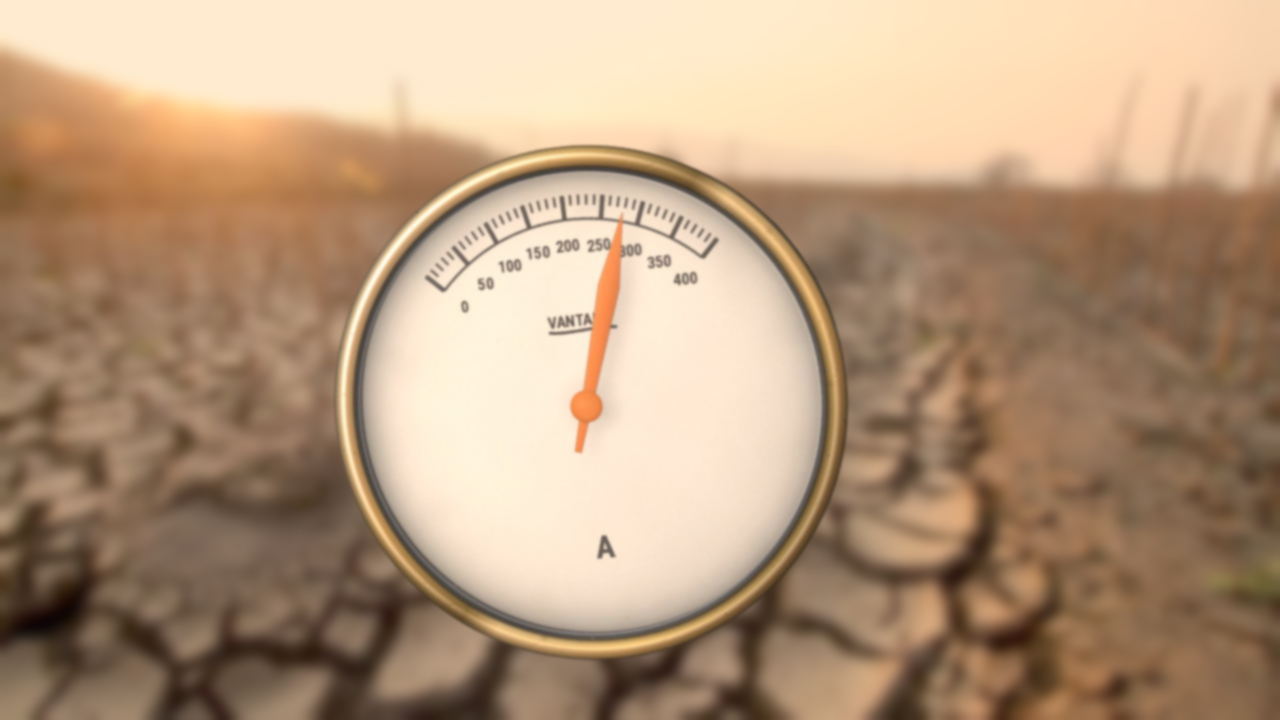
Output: 280 A
